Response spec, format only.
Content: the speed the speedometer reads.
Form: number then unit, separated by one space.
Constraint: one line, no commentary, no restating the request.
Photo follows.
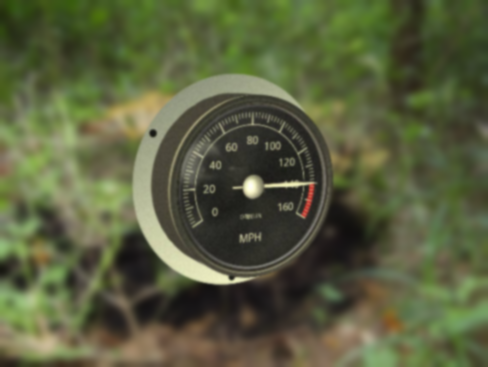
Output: 140 mph
